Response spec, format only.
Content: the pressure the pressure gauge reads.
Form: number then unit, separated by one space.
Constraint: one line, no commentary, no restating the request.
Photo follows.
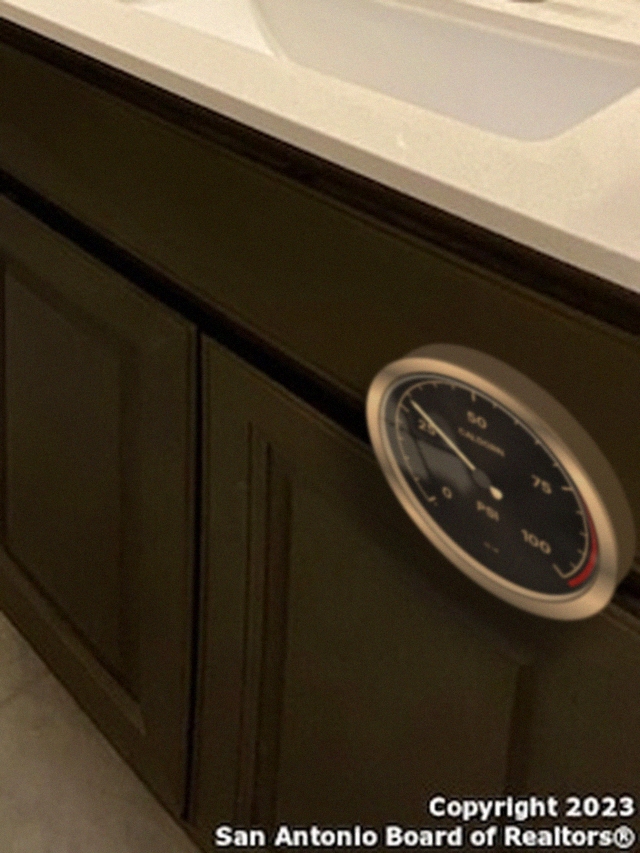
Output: 30 psi
